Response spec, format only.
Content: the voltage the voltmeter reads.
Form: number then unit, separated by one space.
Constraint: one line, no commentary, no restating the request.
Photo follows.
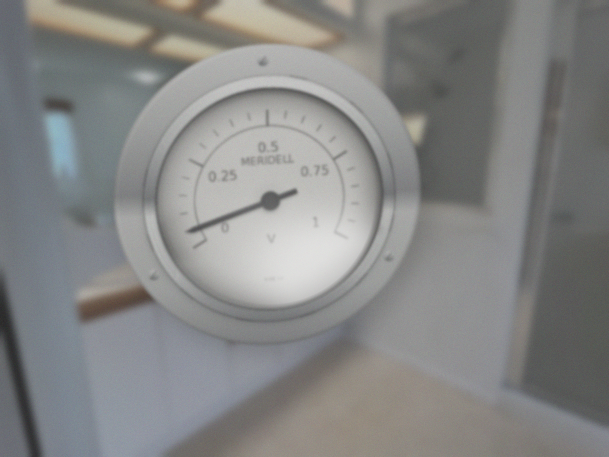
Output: 0.05 V
